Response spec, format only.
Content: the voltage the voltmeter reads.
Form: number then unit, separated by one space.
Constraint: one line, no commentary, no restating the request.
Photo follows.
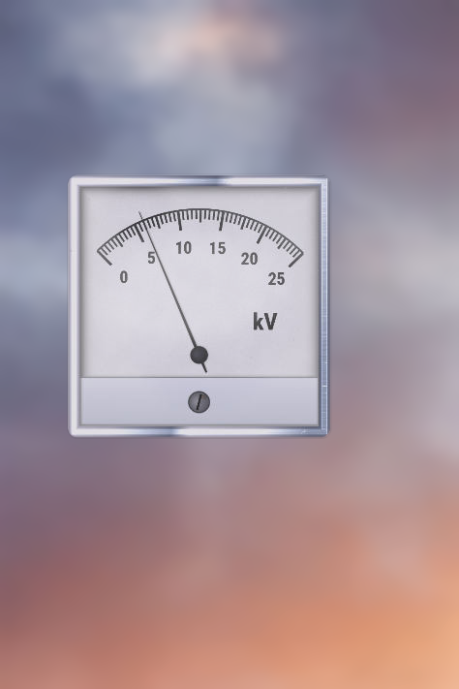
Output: 6 kV
